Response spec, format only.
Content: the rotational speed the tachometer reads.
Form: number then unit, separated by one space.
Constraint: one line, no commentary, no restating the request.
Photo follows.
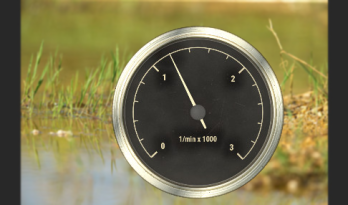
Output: 1200 rpm
